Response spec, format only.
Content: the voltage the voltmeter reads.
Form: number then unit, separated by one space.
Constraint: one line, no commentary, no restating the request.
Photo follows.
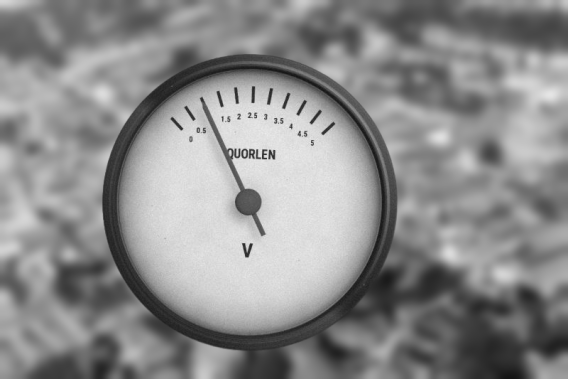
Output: 1 V
